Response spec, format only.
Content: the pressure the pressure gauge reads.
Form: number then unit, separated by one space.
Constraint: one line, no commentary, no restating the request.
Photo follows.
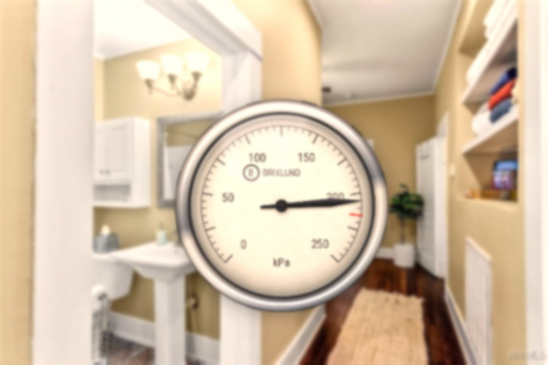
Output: 205 kPa
